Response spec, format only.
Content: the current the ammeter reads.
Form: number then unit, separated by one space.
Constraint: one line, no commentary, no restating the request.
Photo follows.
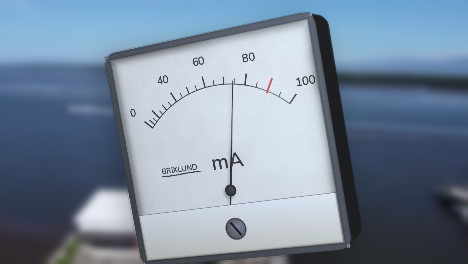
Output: 75 mA
